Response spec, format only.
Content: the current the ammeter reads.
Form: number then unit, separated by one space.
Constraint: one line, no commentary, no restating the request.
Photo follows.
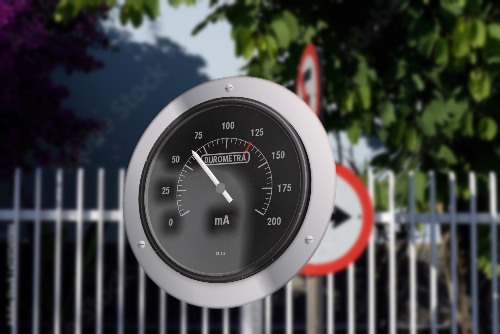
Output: 65 mA
